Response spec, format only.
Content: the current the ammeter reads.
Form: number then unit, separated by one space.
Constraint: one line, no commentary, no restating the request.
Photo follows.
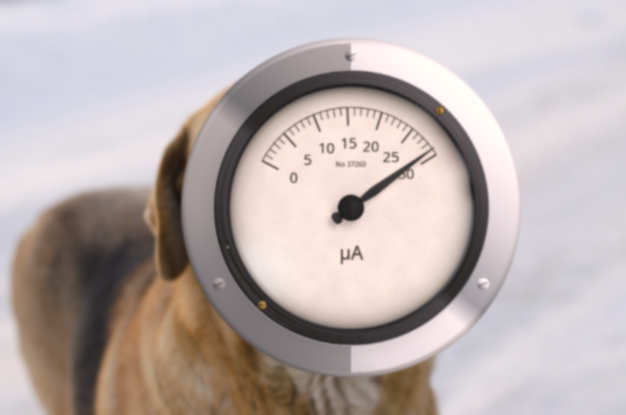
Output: 29 µA
